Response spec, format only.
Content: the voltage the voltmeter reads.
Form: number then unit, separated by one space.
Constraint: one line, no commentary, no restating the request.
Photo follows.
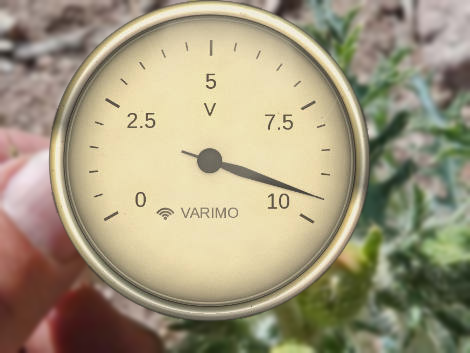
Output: 9.5 V
